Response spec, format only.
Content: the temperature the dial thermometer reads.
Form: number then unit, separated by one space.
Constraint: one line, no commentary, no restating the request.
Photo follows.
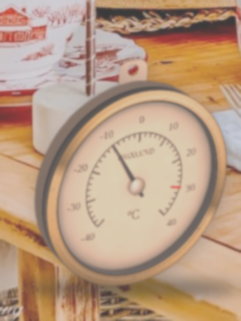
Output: -10 °C
